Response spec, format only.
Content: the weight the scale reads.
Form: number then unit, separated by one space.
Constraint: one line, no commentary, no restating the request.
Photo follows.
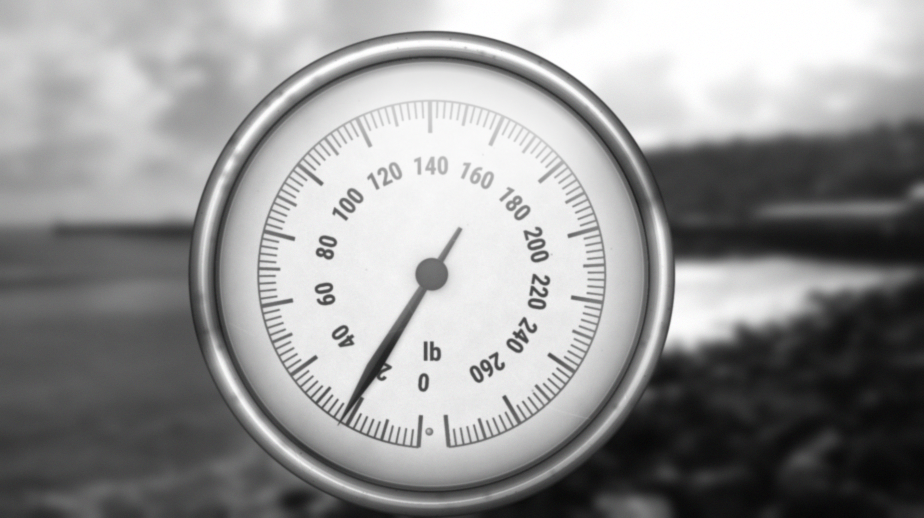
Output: 22 lb
